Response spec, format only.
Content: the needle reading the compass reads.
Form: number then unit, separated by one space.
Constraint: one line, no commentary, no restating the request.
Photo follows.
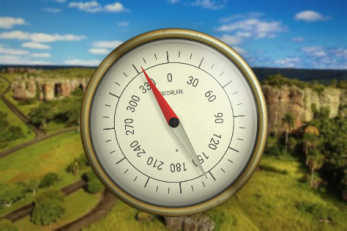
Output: 335 °
